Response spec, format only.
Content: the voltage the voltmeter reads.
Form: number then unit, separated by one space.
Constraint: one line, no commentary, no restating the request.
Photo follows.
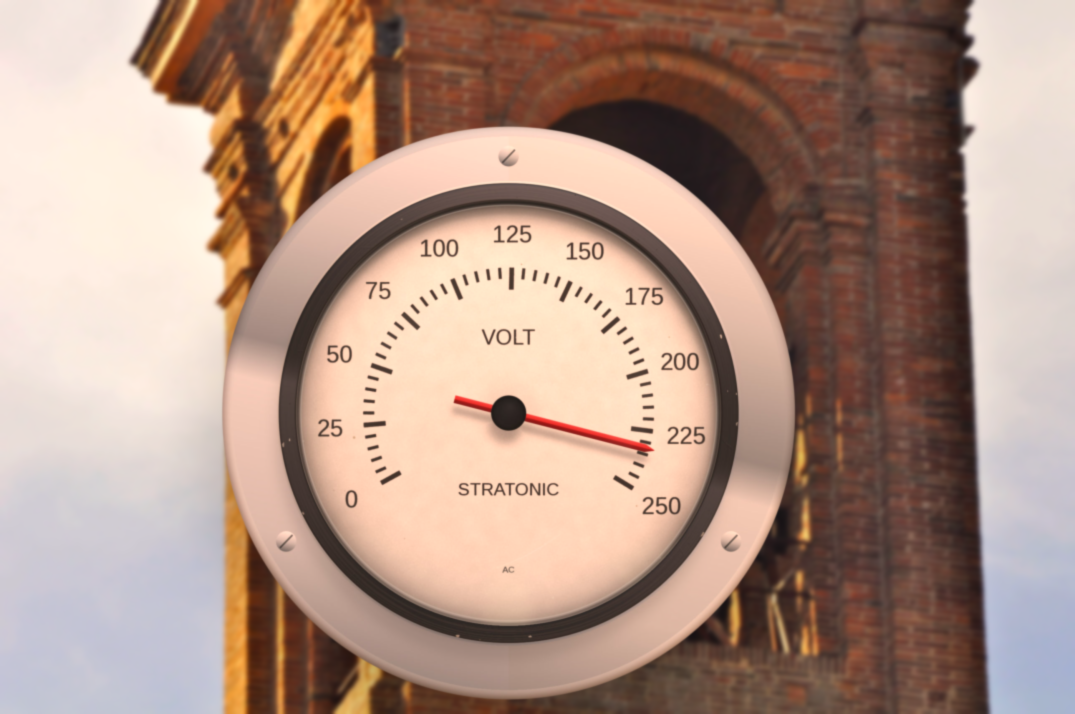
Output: 232.5 V
